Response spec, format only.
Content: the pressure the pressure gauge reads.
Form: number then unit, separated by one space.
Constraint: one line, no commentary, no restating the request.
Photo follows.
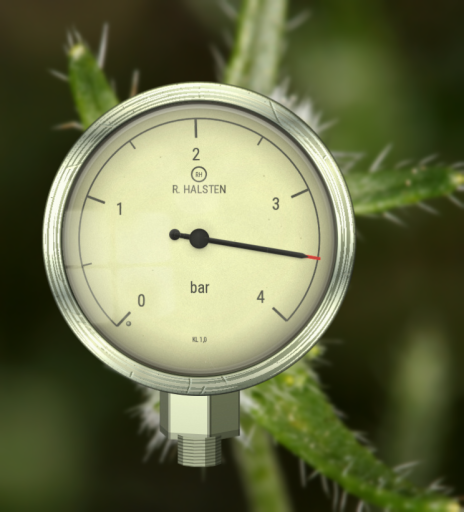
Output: 3.5 bar
